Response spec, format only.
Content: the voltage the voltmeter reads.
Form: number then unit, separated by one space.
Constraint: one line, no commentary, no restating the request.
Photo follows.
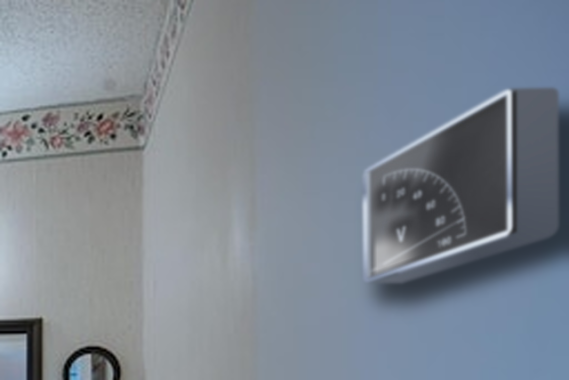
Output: 90 V
